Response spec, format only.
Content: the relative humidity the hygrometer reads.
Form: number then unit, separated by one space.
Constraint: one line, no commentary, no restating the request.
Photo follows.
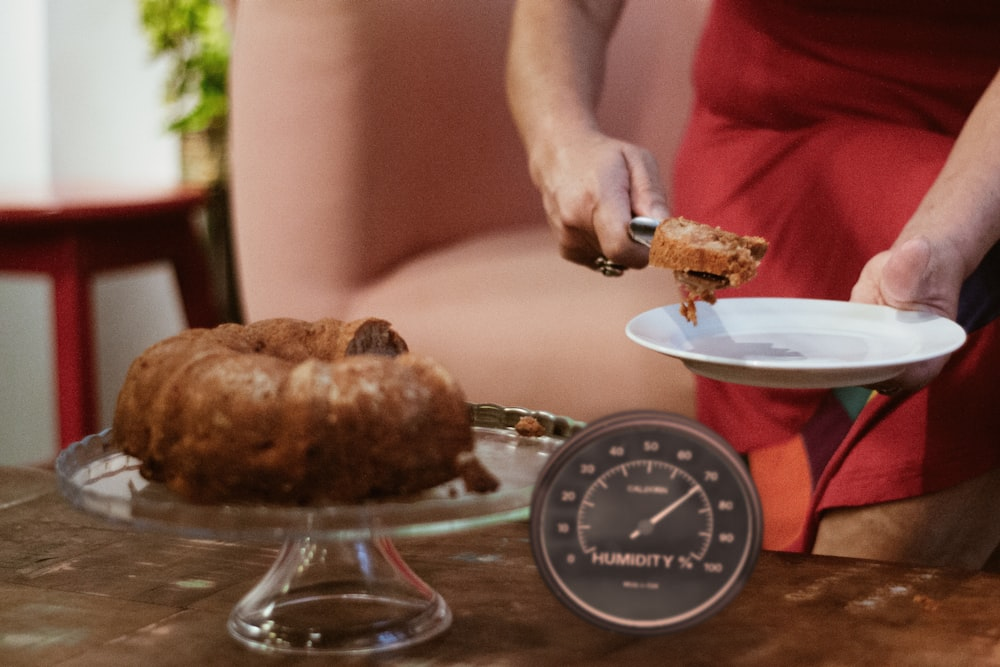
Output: 70 %
